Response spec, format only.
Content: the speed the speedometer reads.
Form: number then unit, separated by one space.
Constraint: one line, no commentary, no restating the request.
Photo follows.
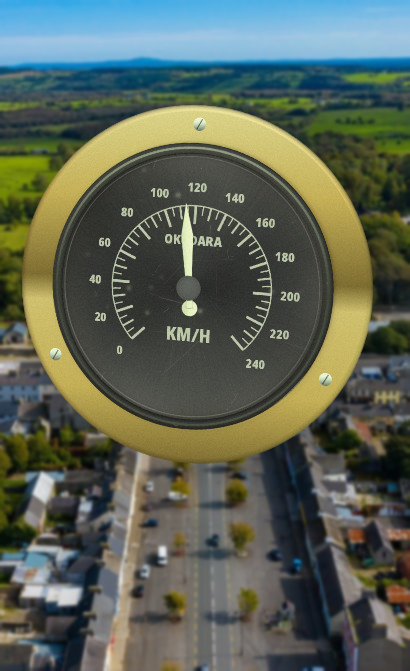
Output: 115 km/h
